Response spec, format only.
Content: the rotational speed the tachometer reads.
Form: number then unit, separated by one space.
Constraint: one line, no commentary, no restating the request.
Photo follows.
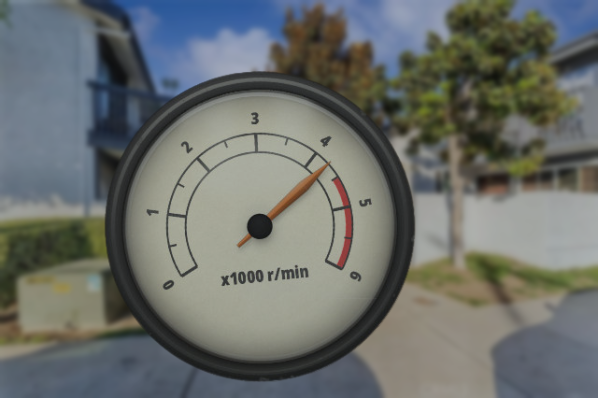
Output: 4250 rpm
